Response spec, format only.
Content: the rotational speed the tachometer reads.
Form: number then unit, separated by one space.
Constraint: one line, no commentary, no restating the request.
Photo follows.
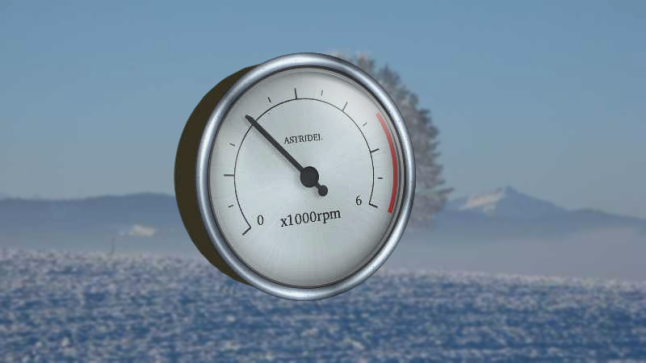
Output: 2000 rpm
